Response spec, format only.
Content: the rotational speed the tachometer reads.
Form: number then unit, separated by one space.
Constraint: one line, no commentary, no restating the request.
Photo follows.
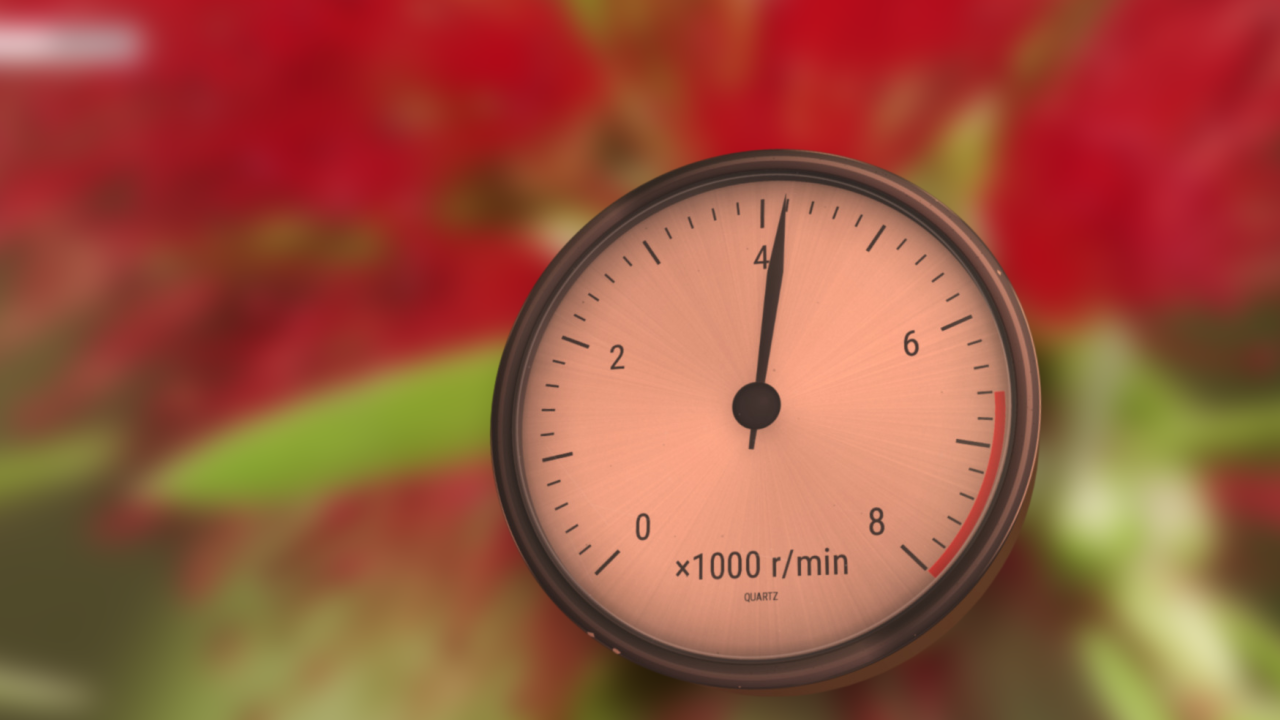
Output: 4200 rpm
